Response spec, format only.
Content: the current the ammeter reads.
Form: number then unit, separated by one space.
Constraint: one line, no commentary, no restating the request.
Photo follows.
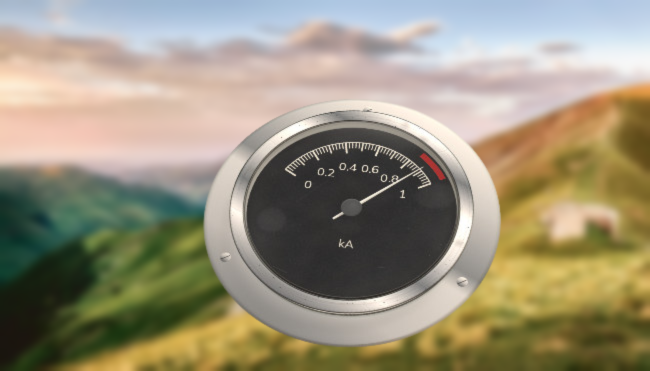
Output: 0.9 kA
